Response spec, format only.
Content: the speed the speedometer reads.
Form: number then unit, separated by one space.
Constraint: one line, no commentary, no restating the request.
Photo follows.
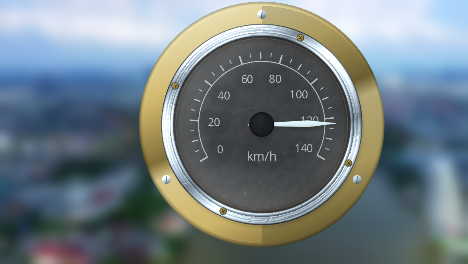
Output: 122.5 km/h
